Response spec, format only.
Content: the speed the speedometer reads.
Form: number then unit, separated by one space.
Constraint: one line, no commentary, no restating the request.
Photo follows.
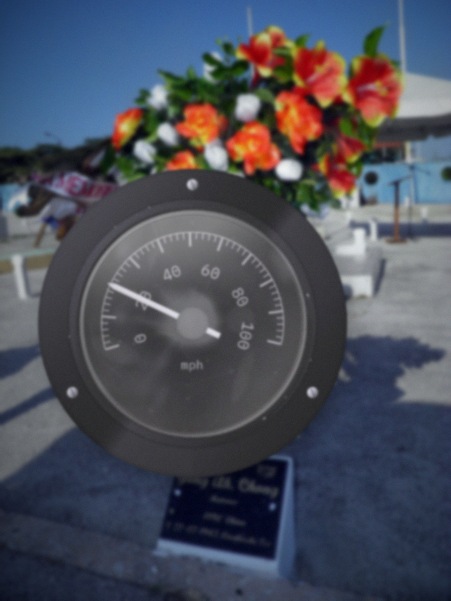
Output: 20 mph
